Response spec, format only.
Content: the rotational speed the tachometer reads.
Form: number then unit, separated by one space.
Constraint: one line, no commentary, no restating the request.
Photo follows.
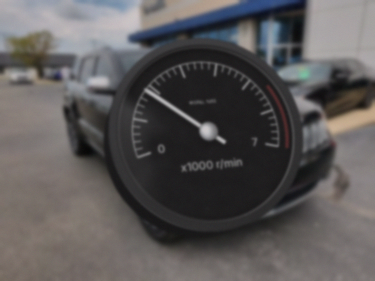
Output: 1800 rpm
